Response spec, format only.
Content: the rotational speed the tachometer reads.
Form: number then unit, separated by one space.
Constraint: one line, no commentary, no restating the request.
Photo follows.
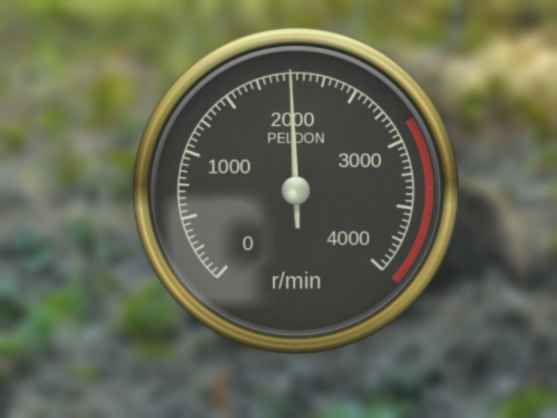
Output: 2000 rpm
